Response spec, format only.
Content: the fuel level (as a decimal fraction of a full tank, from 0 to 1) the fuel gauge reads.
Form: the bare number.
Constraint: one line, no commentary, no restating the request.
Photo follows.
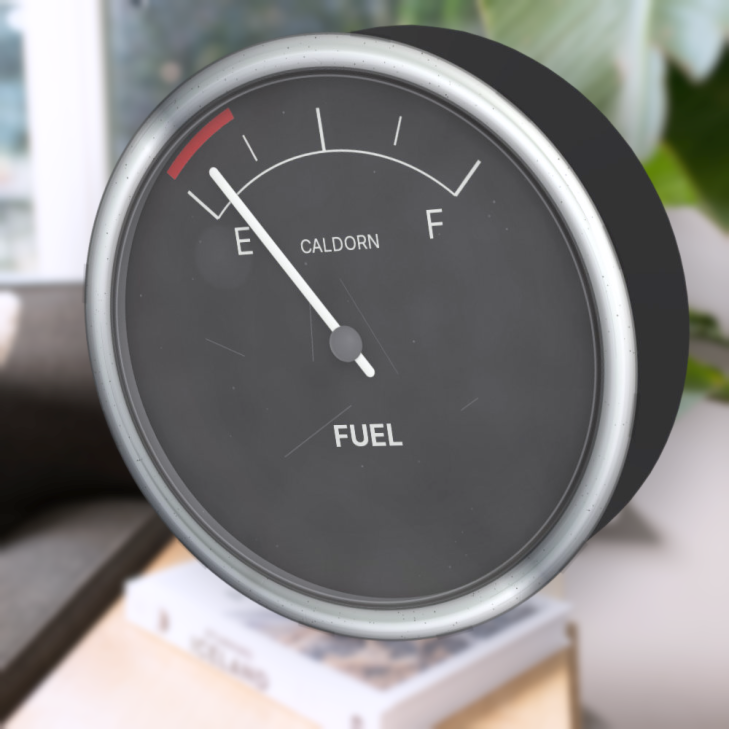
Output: 0.125
